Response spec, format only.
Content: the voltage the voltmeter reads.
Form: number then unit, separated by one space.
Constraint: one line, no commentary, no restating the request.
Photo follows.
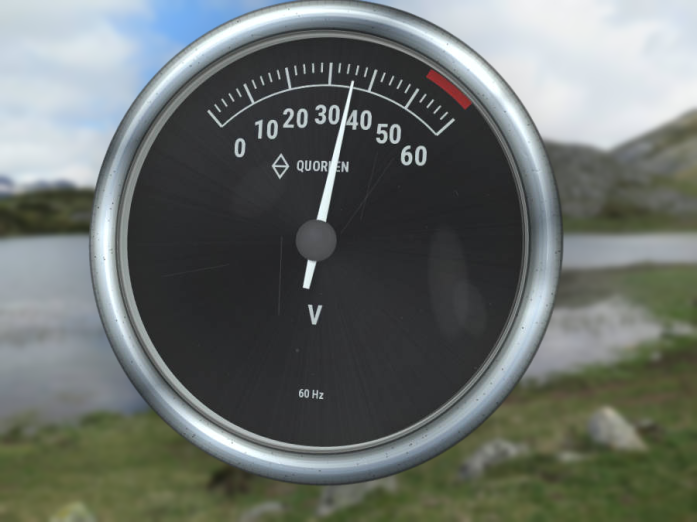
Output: 36 V
